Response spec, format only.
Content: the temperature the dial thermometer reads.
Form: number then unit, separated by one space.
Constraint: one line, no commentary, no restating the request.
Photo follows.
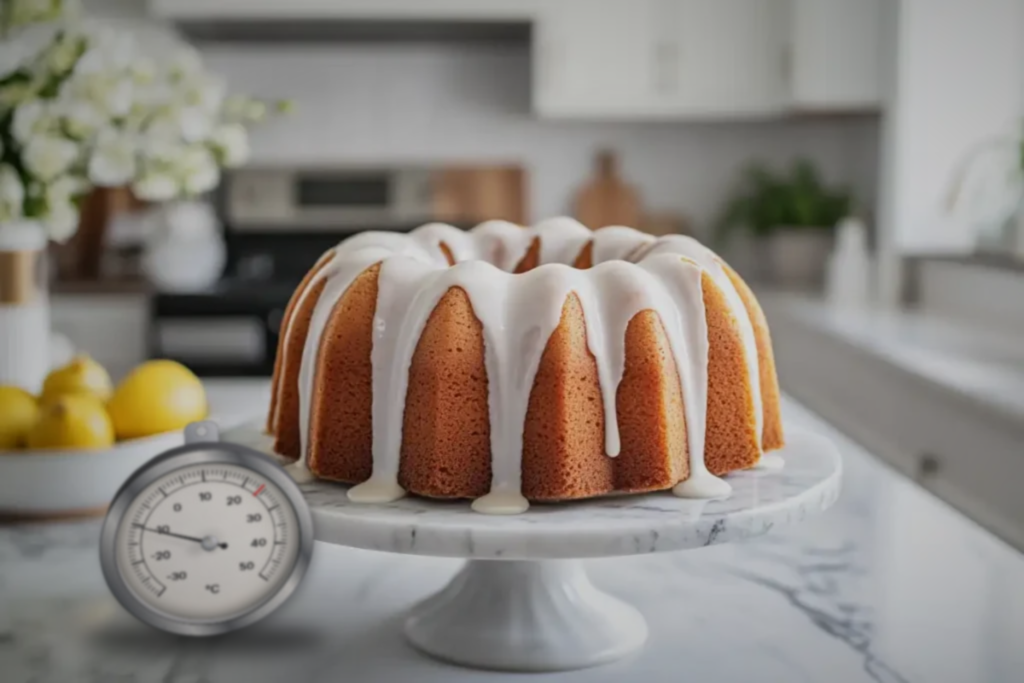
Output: -10 °C
